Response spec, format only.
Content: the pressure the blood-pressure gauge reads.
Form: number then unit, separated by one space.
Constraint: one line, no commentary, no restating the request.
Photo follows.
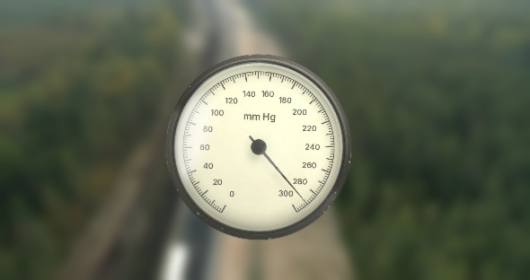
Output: 290 mmHg
